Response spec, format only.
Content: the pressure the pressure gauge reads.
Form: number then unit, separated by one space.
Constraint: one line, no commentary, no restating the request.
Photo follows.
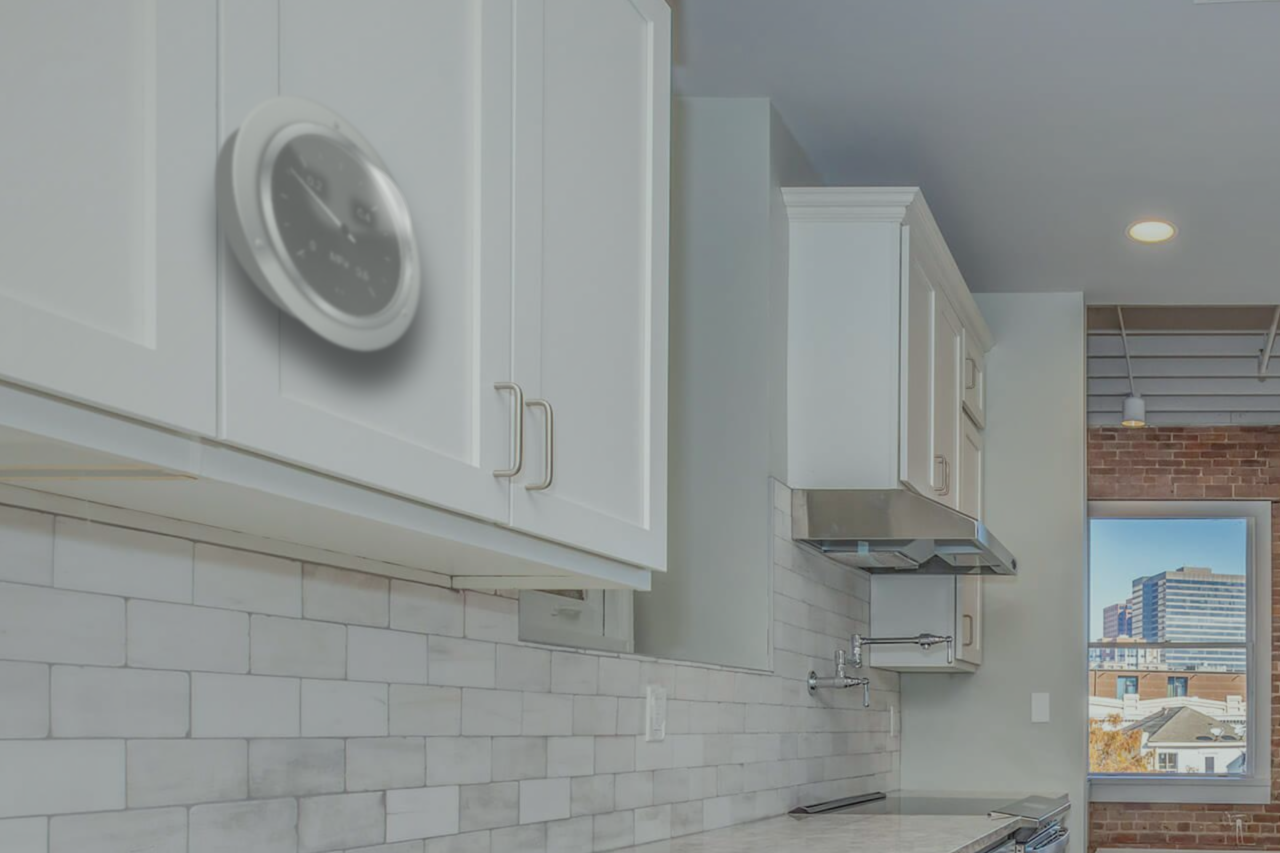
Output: 0.15 MPa
